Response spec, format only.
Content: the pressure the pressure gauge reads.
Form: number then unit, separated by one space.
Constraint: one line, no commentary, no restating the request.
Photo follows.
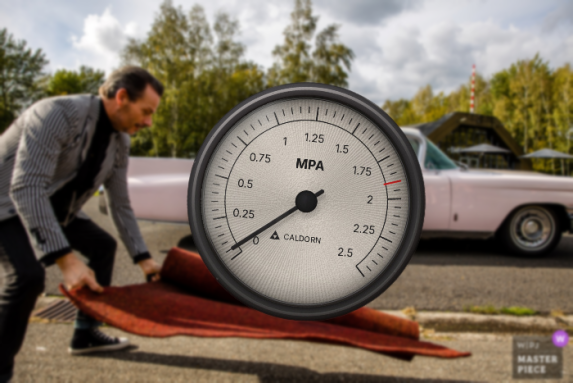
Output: 0.05 MPa
